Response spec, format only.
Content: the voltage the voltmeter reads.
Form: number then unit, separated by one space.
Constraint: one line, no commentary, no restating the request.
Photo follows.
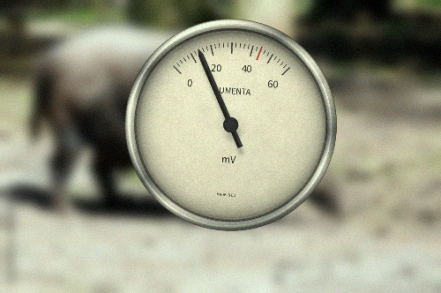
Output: 14 mV
